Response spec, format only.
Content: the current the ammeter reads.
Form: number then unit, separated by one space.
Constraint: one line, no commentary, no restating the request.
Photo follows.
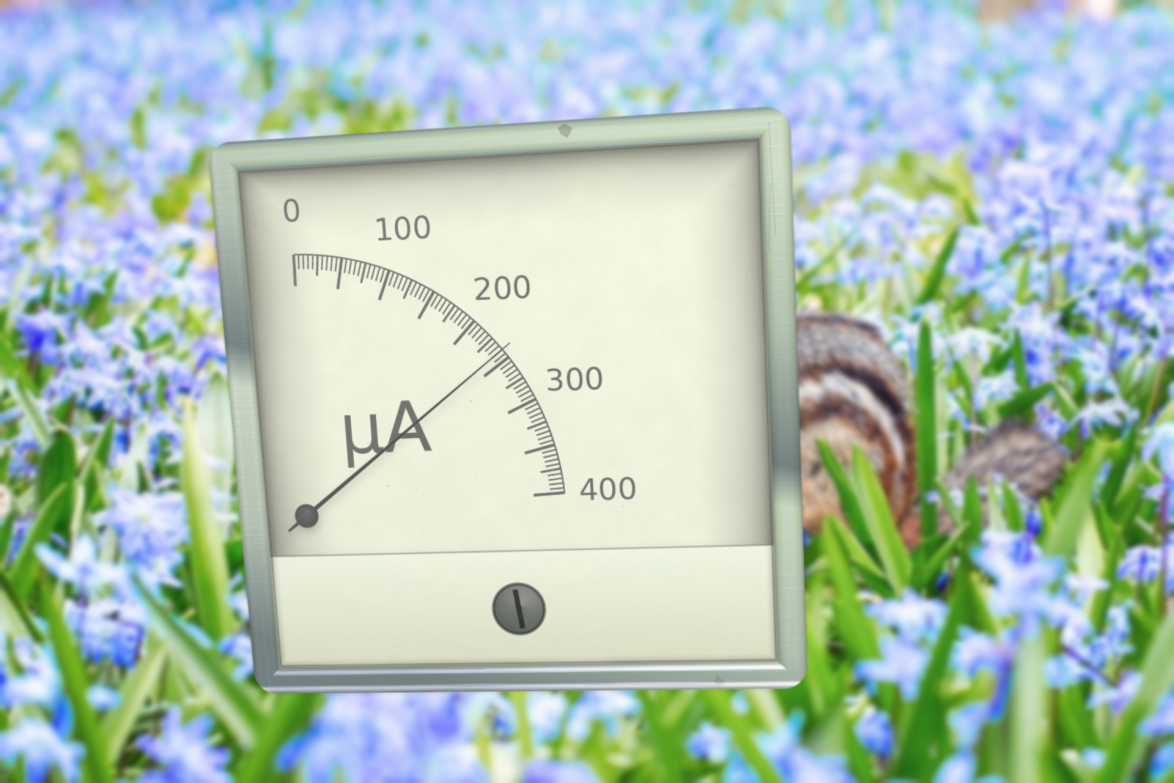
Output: 240 µA
